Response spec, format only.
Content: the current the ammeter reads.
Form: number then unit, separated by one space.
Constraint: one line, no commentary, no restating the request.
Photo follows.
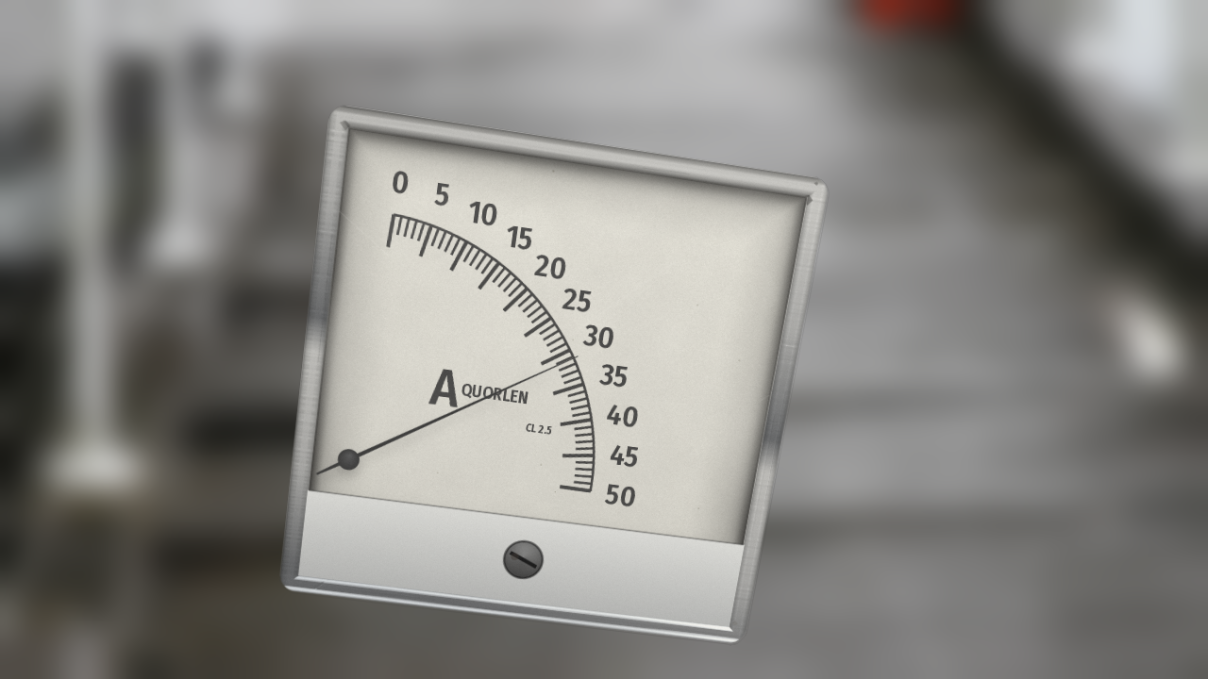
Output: 31 A
